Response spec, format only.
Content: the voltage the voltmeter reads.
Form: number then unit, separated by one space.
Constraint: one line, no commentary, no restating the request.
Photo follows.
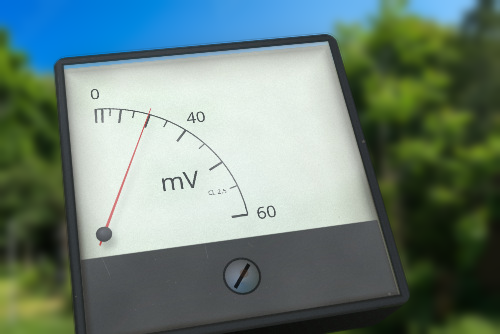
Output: 30 mV
